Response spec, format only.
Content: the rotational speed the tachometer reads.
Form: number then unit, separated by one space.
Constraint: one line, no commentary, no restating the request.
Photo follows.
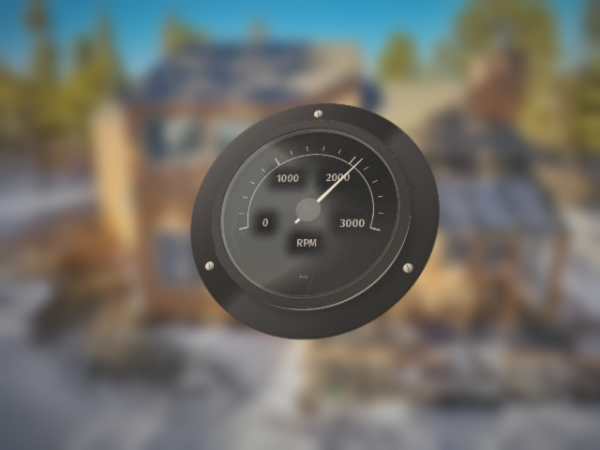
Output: 2100 rpm
